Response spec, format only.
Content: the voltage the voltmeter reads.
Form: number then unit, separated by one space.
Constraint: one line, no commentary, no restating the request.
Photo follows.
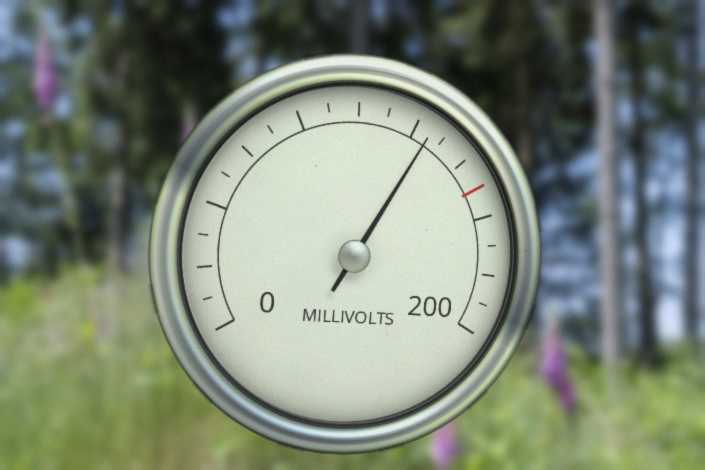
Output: 125 mV
